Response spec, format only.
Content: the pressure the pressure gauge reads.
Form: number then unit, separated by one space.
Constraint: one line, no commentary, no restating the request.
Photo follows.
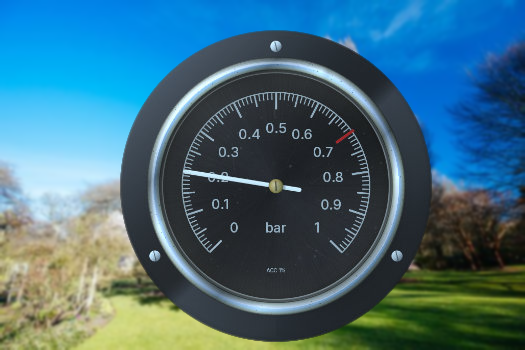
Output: 0.2 bar
